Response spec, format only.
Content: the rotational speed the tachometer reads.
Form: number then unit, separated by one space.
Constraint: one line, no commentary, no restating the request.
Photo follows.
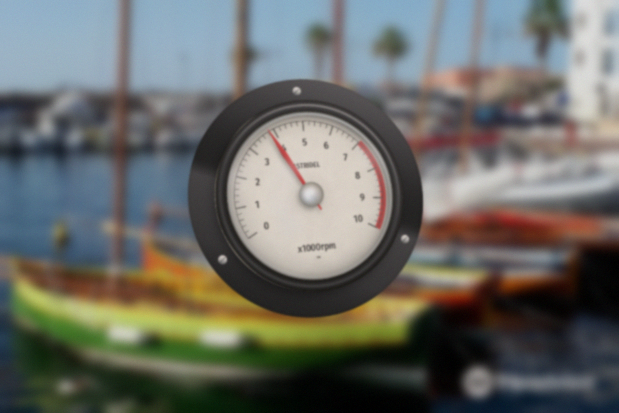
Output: 3800 rpm
